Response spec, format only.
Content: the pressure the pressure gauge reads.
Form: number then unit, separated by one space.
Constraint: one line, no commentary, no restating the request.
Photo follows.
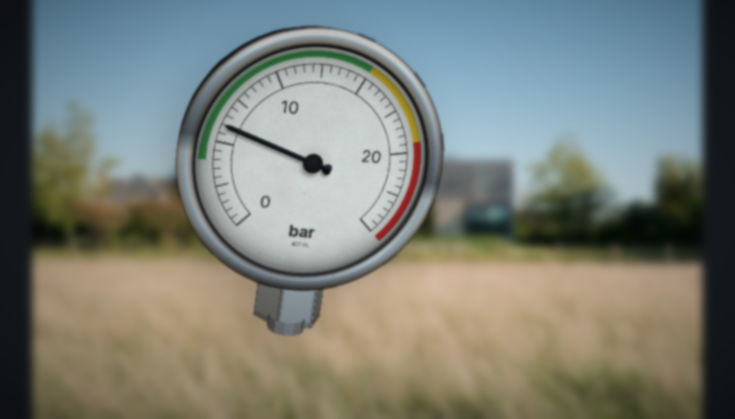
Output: 6 bar
